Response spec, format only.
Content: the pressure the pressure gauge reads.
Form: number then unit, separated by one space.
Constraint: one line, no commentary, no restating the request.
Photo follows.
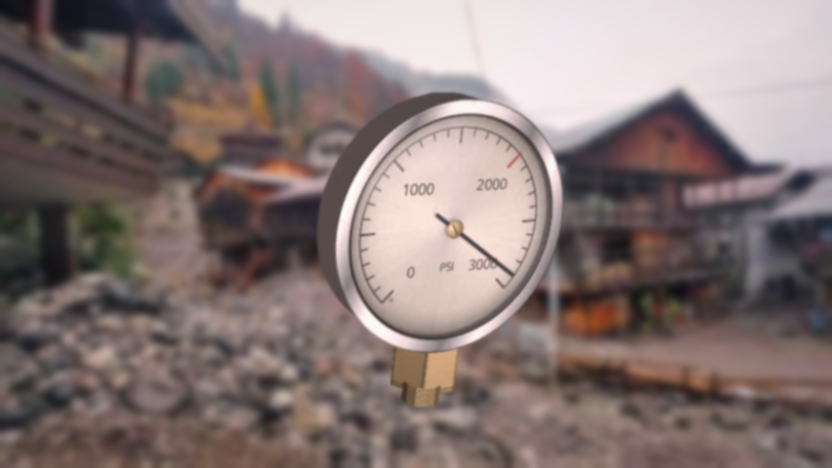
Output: 2900 psi
